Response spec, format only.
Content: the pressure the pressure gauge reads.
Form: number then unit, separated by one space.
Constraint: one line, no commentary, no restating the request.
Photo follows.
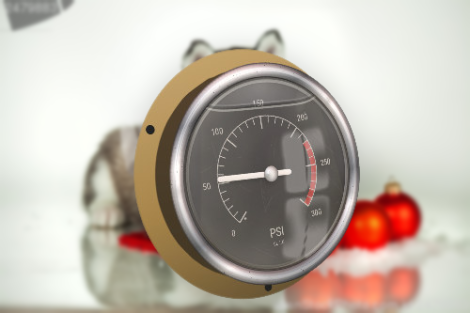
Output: 55 psi
